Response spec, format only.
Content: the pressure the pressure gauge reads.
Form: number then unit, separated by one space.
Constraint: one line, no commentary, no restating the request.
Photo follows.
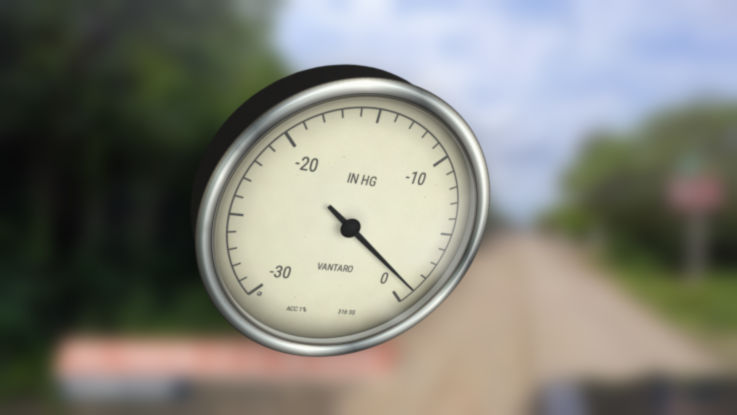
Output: -1 inHg
